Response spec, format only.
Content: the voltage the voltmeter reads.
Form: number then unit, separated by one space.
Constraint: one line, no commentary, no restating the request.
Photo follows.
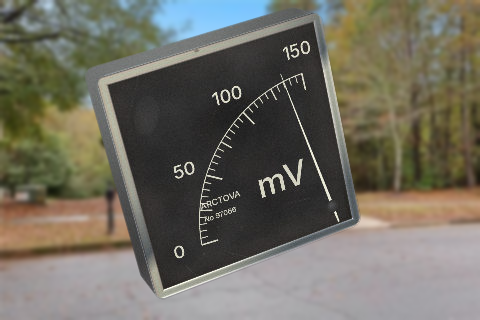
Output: 135 mV
